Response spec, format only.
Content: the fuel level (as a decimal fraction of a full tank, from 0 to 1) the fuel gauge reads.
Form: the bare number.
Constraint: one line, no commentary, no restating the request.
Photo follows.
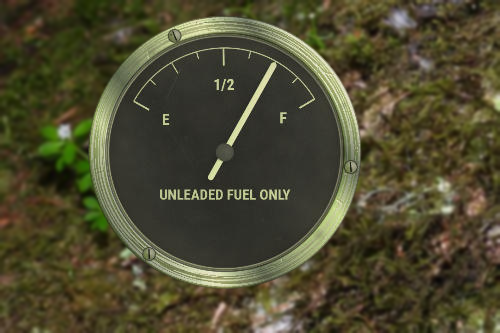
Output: 0.75
